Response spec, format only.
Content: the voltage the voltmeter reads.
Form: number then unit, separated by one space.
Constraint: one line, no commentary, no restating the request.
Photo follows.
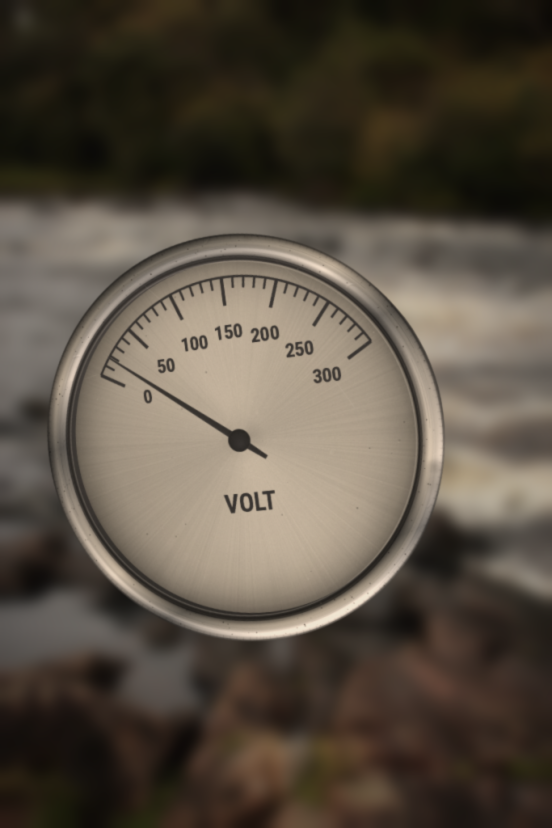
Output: 20 V
